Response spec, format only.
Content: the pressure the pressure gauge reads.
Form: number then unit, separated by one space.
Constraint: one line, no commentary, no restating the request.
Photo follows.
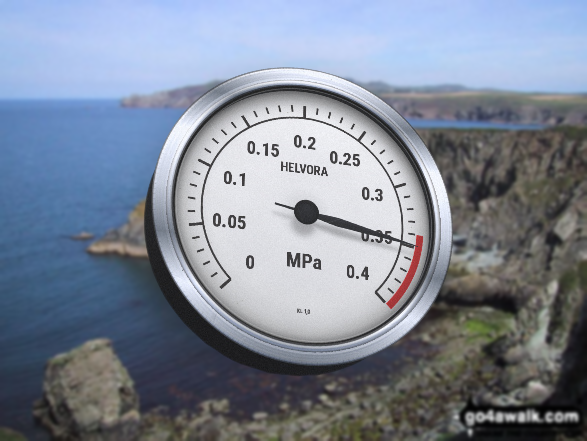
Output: 0.35 MPa
